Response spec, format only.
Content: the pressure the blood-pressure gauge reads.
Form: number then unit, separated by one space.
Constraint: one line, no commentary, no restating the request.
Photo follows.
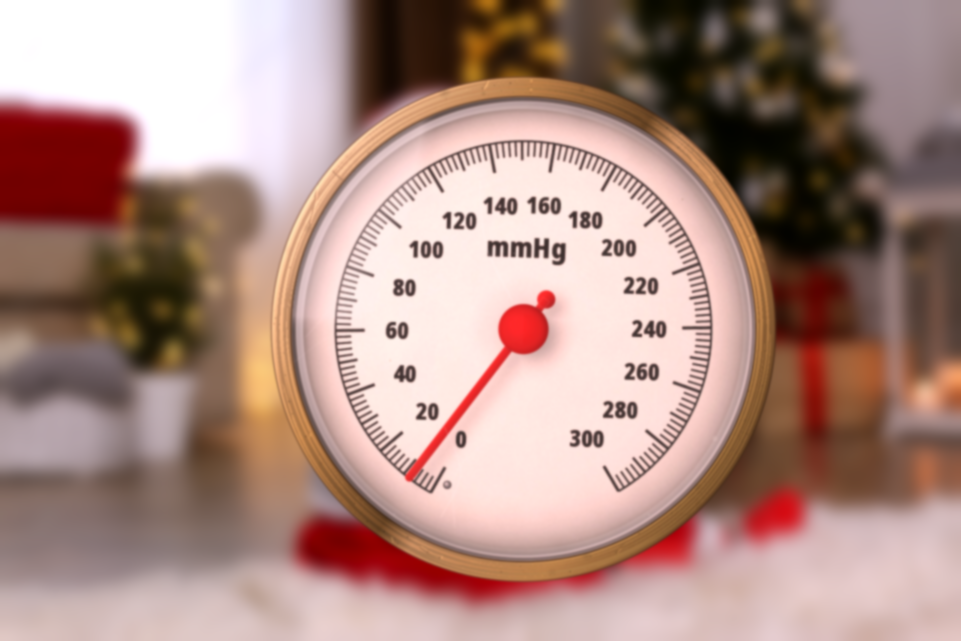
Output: 8 mmHg
